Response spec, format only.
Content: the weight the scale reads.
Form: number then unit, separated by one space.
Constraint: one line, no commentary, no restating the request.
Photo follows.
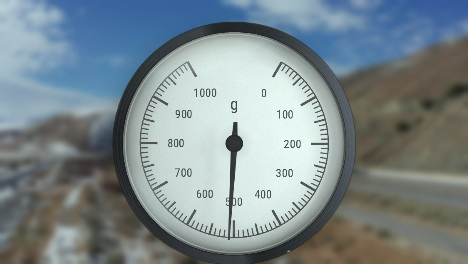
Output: 510 g
